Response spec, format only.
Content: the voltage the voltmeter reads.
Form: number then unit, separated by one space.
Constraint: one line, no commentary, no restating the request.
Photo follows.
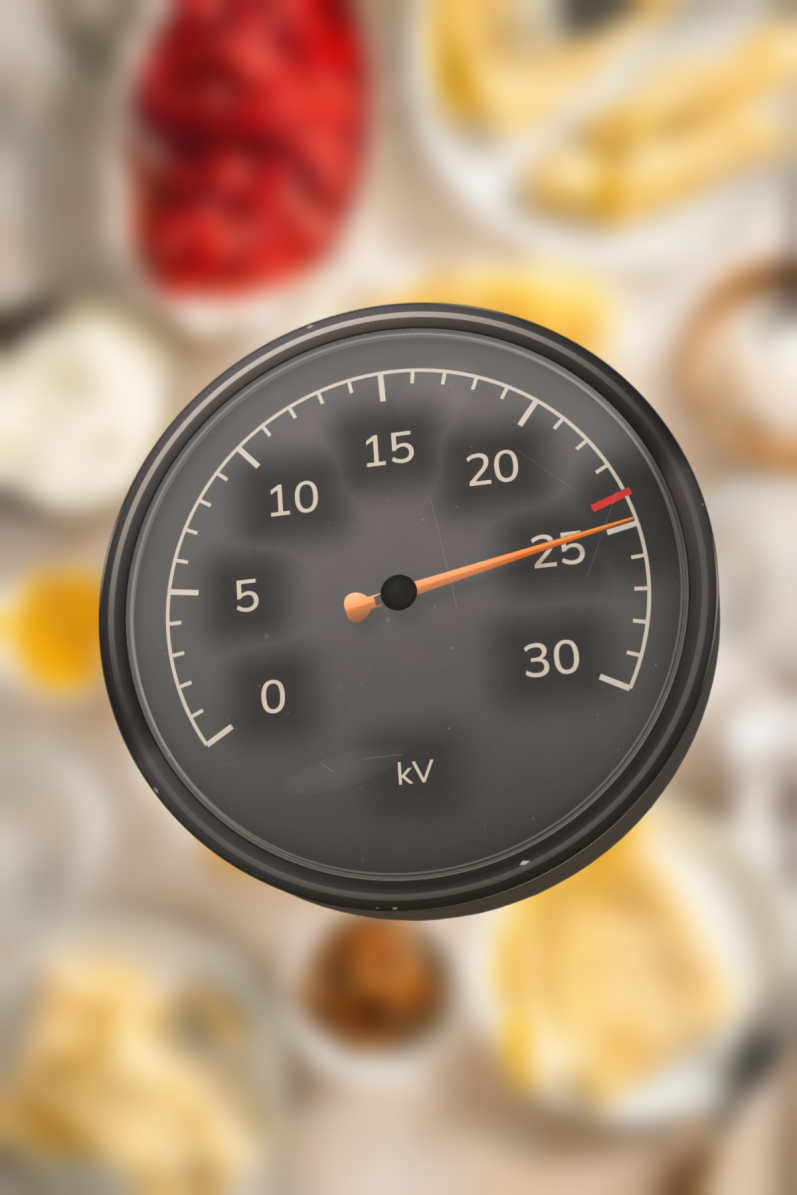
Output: 25 kV
